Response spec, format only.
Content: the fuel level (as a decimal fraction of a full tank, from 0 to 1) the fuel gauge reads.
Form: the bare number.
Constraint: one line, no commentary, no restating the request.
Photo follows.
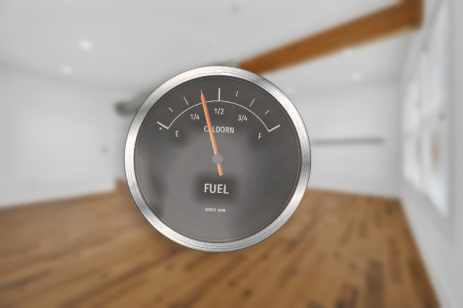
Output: 0.375
